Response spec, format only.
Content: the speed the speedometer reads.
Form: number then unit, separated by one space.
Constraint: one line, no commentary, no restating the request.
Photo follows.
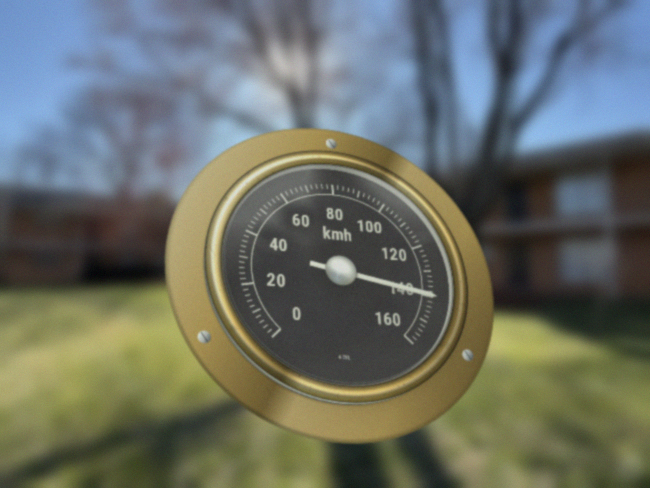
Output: 140 km/h
